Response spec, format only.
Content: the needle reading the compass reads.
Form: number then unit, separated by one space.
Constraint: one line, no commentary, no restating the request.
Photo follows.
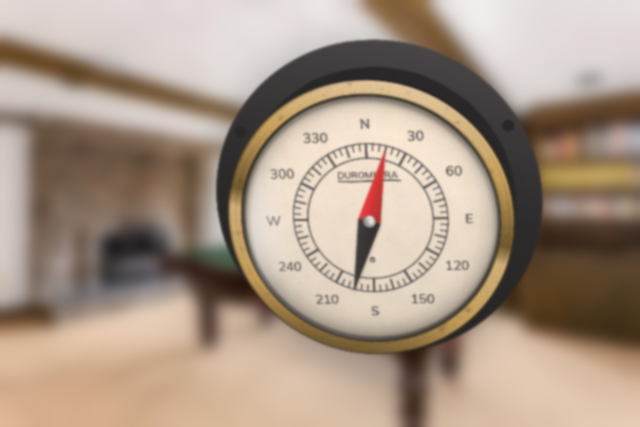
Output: 15 °
